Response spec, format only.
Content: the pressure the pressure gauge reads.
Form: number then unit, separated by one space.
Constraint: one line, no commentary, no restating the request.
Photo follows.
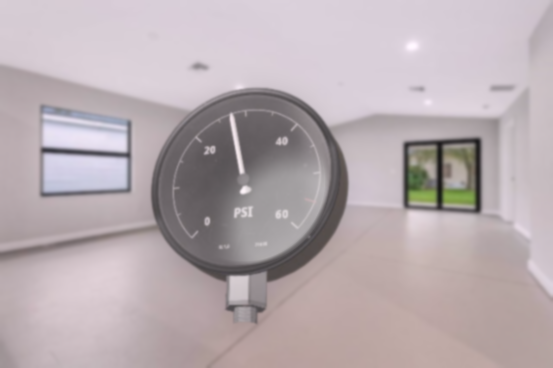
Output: 27.5 psi
